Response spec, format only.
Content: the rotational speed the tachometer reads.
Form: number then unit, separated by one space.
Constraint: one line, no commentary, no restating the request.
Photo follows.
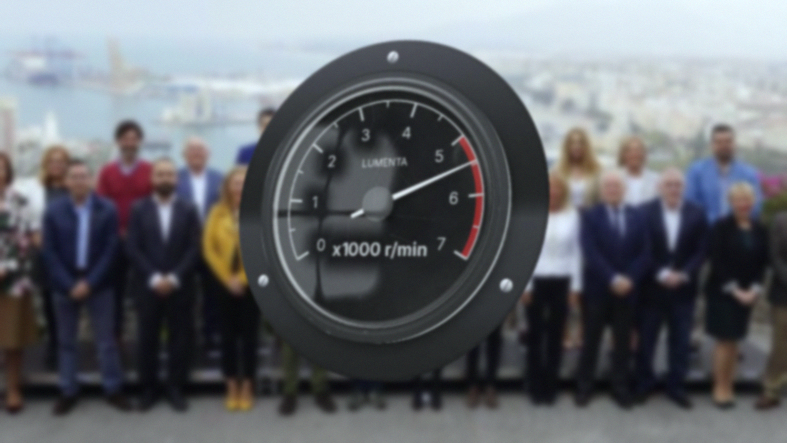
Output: 5500 rpm
